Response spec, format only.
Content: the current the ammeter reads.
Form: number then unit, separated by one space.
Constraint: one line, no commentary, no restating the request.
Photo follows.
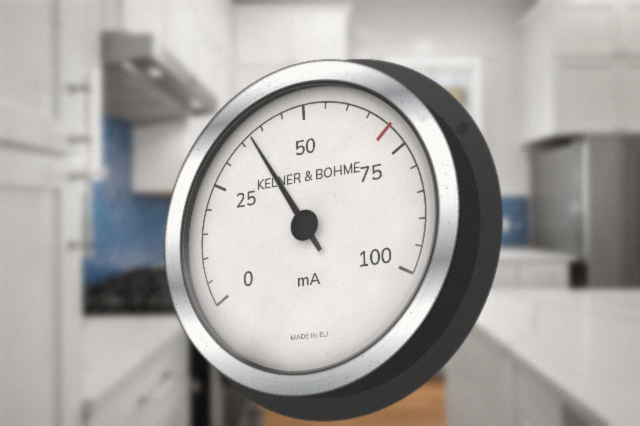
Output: 37.5 mA
